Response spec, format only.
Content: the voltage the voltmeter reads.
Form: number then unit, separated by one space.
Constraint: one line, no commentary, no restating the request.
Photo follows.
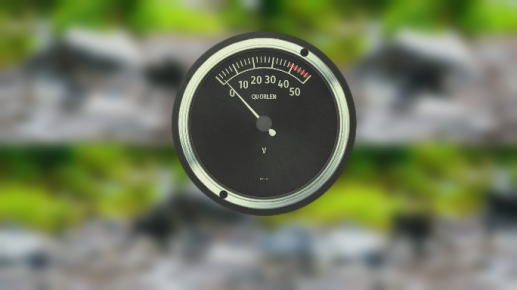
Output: 2 V
